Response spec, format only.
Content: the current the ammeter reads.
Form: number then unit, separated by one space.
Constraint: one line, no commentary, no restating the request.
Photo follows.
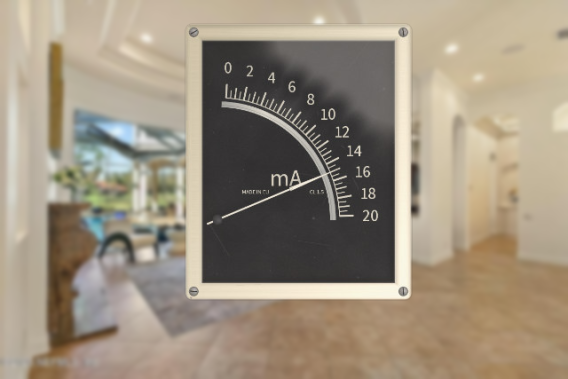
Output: 15 mA
